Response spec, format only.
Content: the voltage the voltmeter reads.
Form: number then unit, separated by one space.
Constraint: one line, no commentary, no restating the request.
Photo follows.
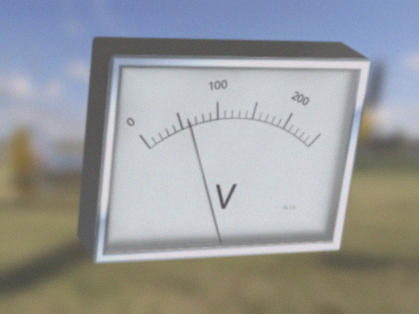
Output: 60 V
